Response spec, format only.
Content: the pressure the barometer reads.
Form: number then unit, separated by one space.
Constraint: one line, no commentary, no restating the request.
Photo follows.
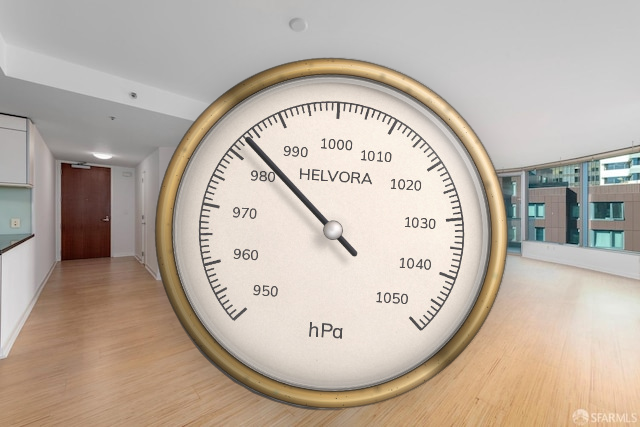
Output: 983 hPa
